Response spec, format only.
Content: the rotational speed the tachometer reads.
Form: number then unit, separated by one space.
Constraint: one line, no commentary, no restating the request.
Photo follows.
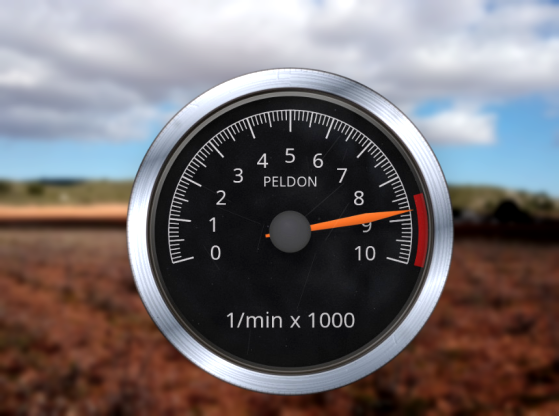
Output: 8800 rpm
